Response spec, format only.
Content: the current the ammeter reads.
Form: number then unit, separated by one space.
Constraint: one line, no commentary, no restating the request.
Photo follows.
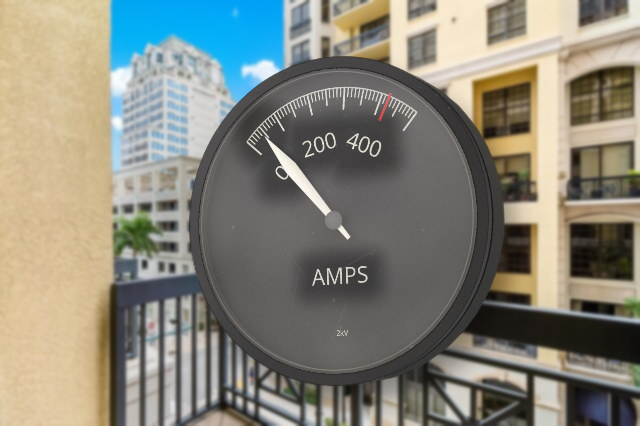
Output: 50 A
